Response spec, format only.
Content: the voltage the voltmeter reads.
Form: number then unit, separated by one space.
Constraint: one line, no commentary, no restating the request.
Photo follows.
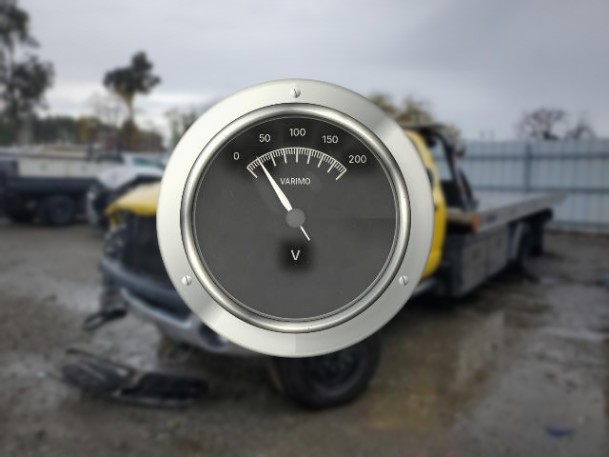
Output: 25 V
